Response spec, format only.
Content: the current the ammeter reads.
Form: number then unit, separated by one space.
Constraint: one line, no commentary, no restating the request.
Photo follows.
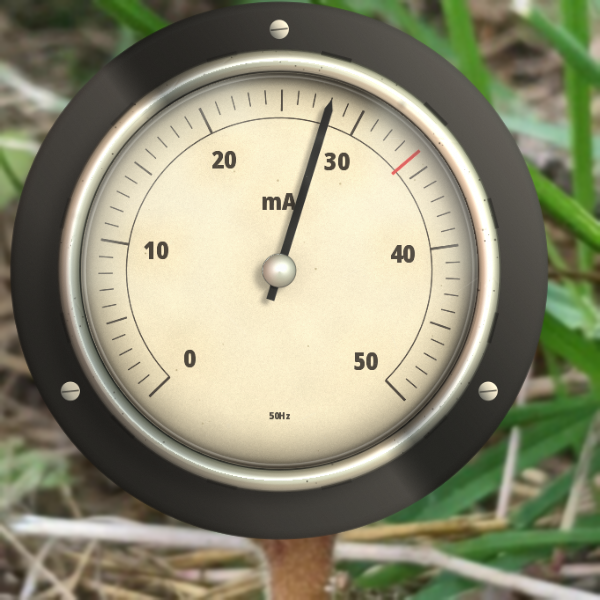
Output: 28 mA
